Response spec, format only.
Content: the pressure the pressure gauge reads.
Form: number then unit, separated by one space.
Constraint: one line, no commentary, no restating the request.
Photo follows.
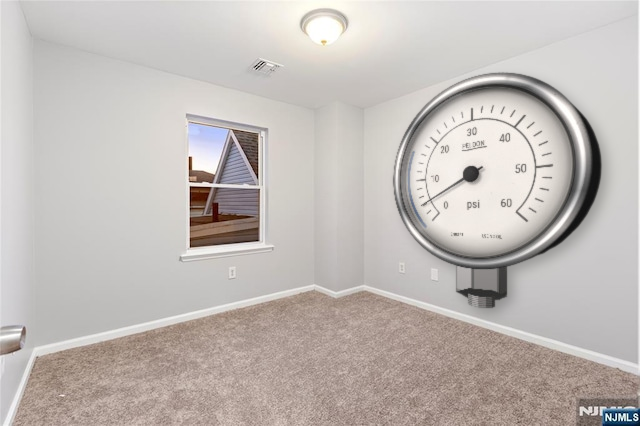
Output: 4 psi
